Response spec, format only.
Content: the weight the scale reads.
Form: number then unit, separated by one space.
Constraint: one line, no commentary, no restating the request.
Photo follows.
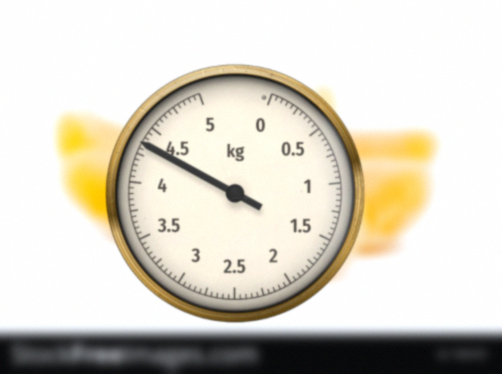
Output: 4.35 kg
